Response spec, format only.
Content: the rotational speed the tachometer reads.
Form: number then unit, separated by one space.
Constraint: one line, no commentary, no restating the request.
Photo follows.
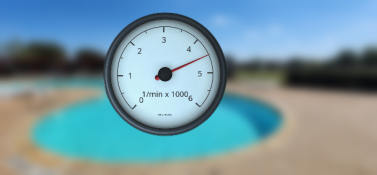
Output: 4500 rpm
